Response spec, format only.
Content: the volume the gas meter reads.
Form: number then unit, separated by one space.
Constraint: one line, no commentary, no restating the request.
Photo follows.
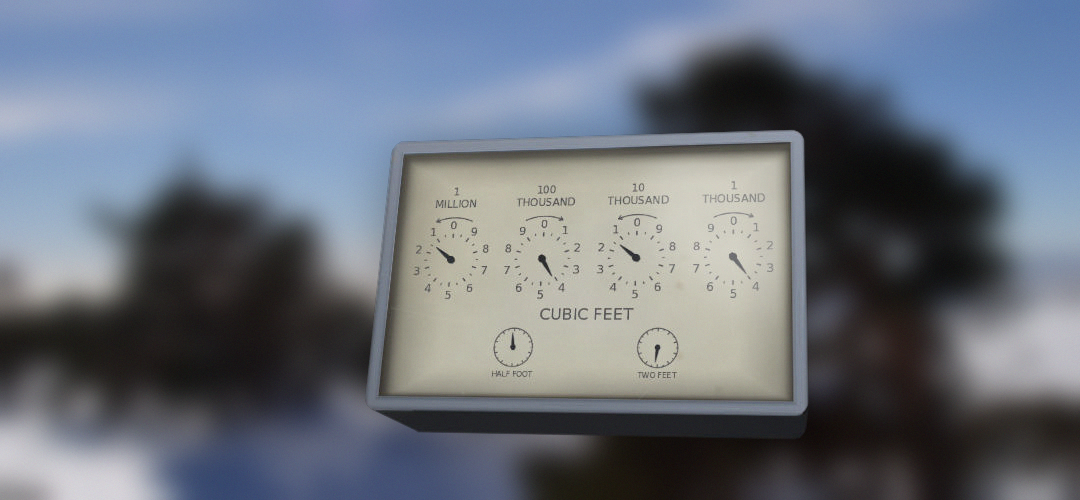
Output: 141400 ft³
